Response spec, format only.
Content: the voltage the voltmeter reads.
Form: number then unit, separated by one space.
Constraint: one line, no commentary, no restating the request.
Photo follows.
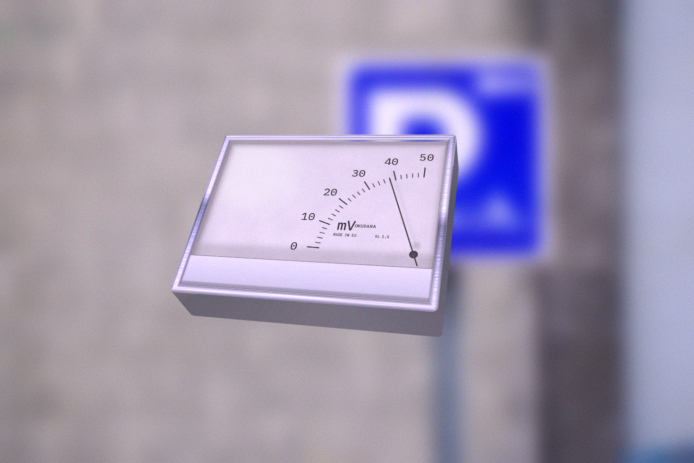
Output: 38 mV
